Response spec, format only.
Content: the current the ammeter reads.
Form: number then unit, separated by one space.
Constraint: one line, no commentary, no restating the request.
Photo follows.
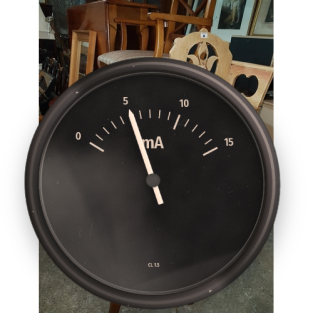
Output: 5 mA
